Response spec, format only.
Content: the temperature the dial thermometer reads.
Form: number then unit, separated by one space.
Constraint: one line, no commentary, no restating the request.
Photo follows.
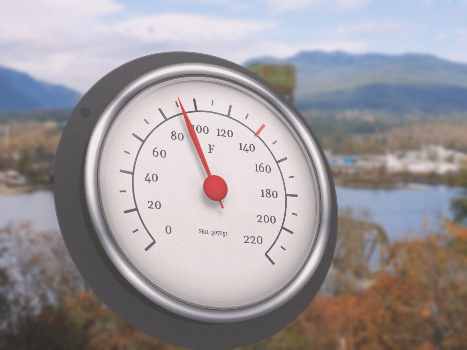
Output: 90 °F
